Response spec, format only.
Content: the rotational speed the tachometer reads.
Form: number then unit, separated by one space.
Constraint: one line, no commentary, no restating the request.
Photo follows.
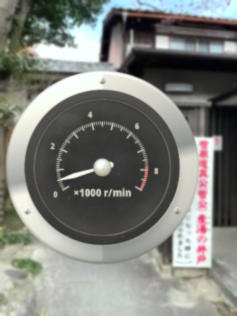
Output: 500 rpm
